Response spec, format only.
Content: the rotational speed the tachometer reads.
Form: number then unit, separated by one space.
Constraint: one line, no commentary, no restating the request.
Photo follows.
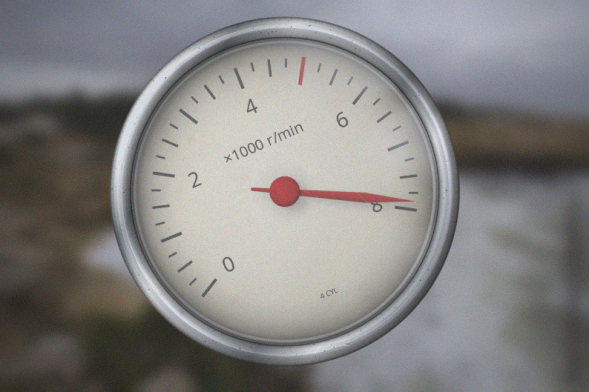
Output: 7875 rpm
